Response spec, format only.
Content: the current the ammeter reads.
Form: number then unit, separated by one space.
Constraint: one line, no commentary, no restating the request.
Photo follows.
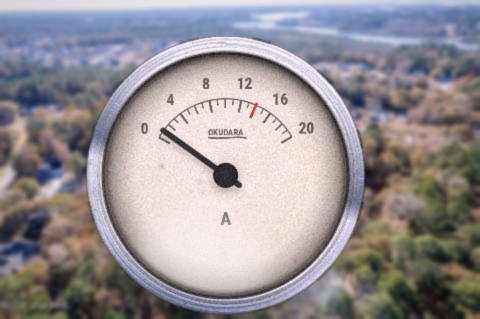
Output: 1 A
